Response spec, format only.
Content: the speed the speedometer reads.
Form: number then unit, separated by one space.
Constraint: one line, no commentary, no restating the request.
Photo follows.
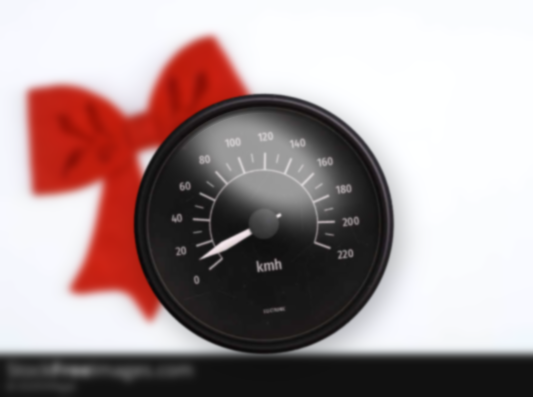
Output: 10 km/h
